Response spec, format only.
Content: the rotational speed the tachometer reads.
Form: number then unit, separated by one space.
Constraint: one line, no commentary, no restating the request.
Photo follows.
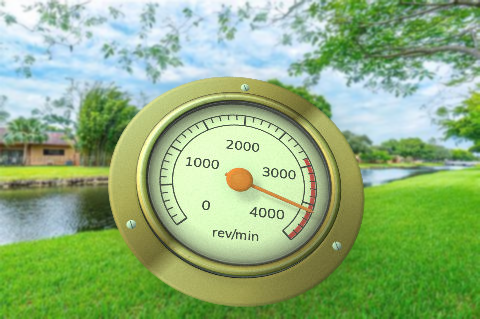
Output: 3600 rpm
